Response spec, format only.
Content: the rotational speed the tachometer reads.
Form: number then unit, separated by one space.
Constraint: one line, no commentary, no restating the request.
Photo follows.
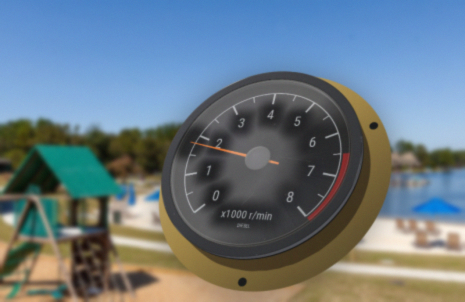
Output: 1750 rpm
